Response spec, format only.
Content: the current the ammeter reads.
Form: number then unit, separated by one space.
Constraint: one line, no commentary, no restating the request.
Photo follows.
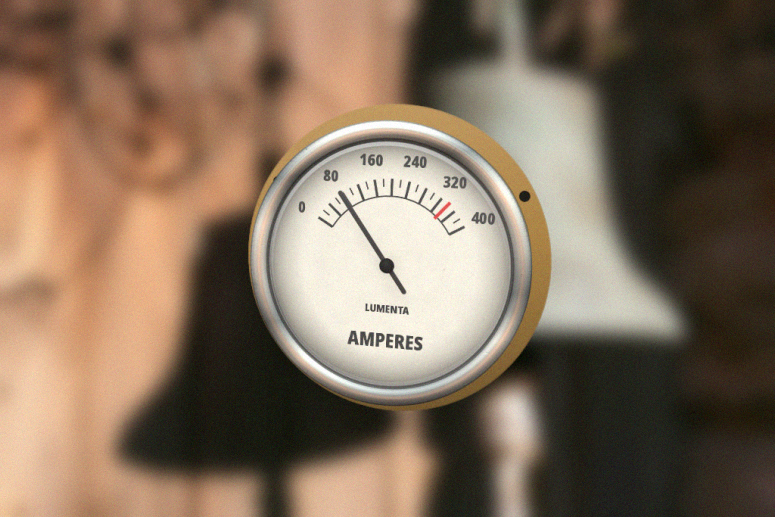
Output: 80 A
